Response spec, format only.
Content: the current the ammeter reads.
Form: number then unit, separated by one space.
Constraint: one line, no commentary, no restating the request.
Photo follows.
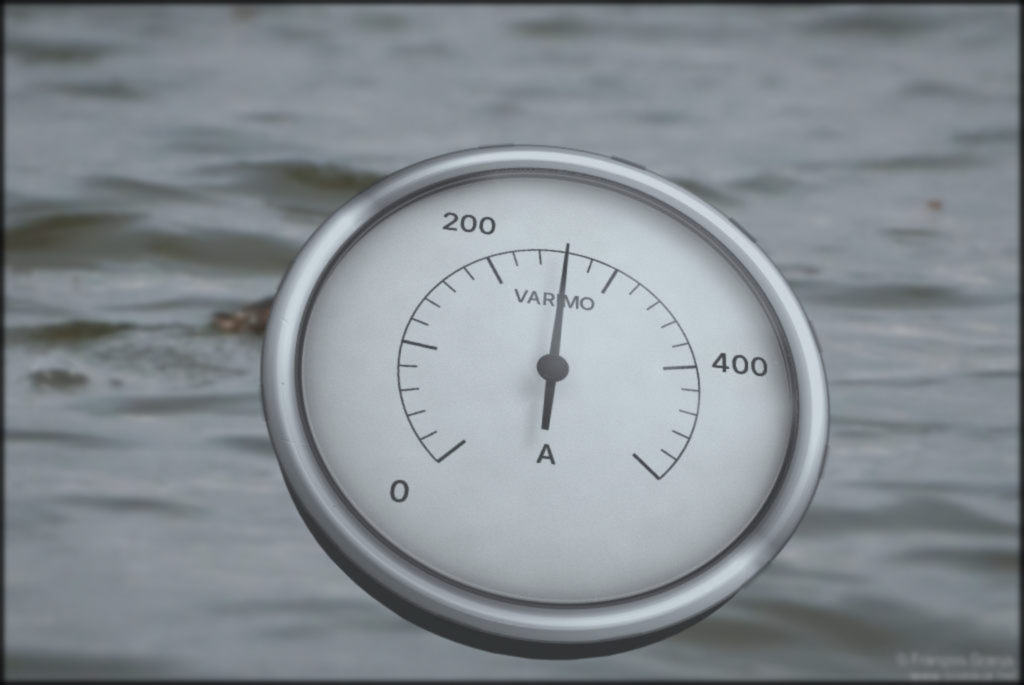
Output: 260 A
